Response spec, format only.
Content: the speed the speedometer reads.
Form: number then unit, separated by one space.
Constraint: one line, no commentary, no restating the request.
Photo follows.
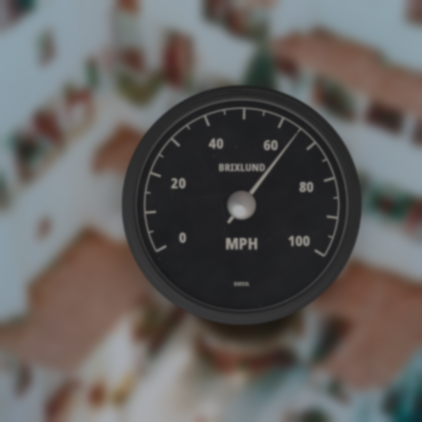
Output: 65 mph
